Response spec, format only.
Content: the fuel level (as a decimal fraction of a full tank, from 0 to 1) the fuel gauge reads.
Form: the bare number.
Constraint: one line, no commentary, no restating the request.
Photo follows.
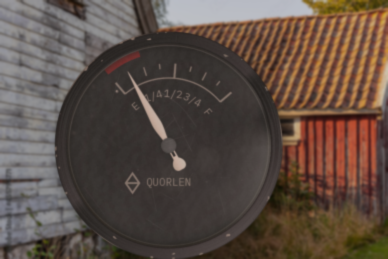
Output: 0.125
